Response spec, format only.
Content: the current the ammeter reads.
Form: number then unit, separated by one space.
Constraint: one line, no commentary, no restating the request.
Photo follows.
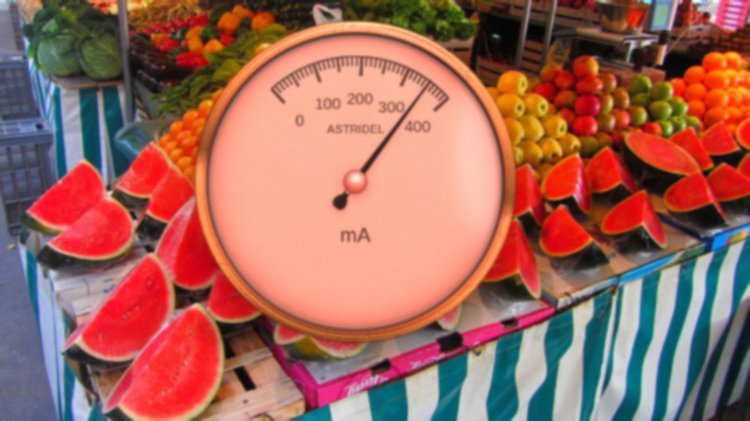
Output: 350 mA
